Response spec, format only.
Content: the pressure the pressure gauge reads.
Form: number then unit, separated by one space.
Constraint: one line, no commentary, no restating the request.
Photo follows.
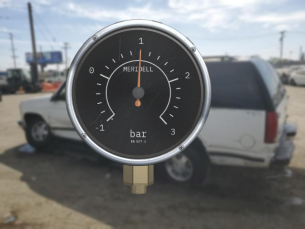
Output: 1 bar
